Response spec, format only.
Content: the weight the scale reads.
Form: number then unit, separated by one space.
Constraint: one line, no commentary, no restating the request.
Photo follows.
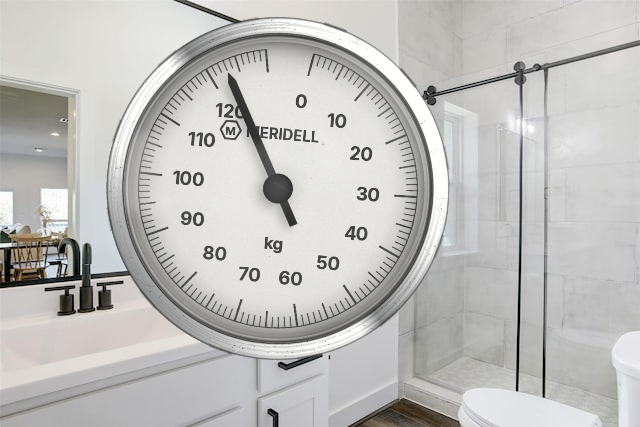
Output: 123 kg
